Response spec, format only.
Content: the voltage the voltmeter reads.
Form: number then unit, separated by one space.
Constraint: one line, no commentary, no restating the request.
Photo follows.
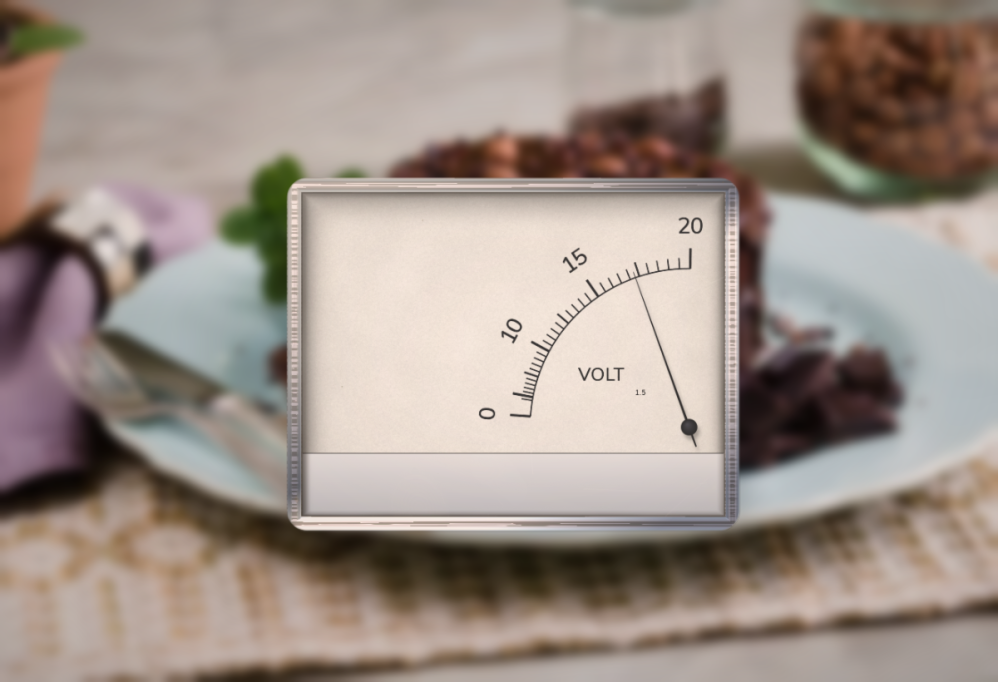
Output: 17.25 V
